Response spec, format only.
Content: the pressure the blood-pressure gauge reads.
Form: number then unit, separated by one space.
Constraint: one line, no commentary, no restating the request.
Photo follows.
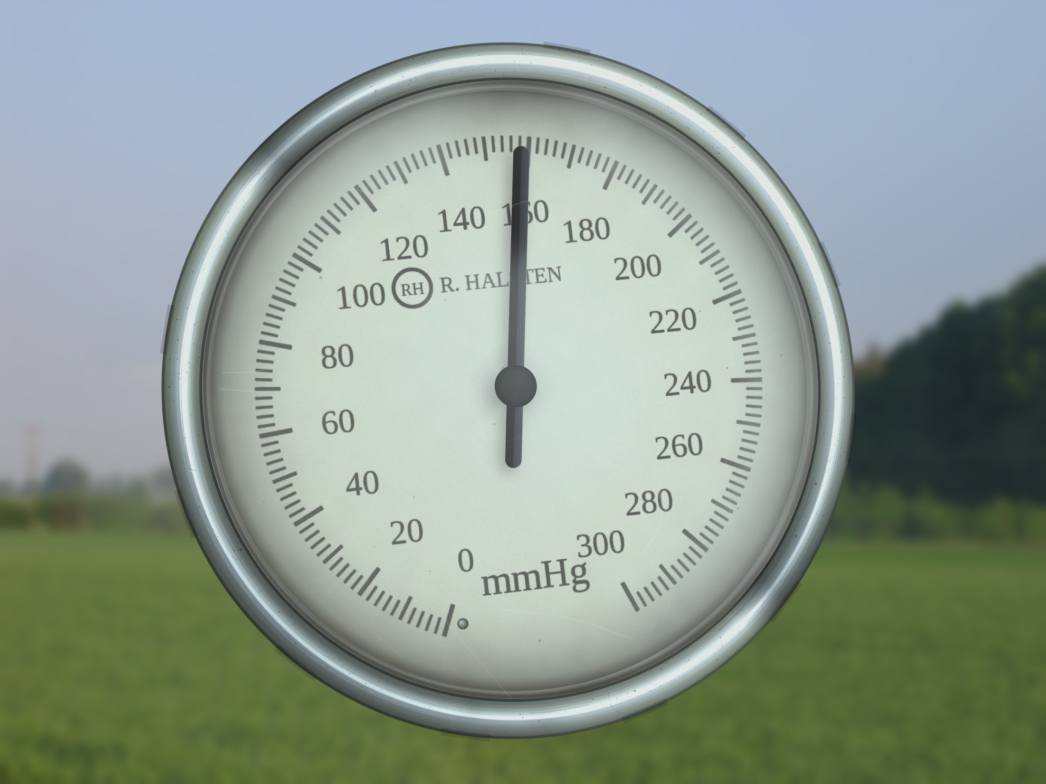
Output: 158 mmHg
